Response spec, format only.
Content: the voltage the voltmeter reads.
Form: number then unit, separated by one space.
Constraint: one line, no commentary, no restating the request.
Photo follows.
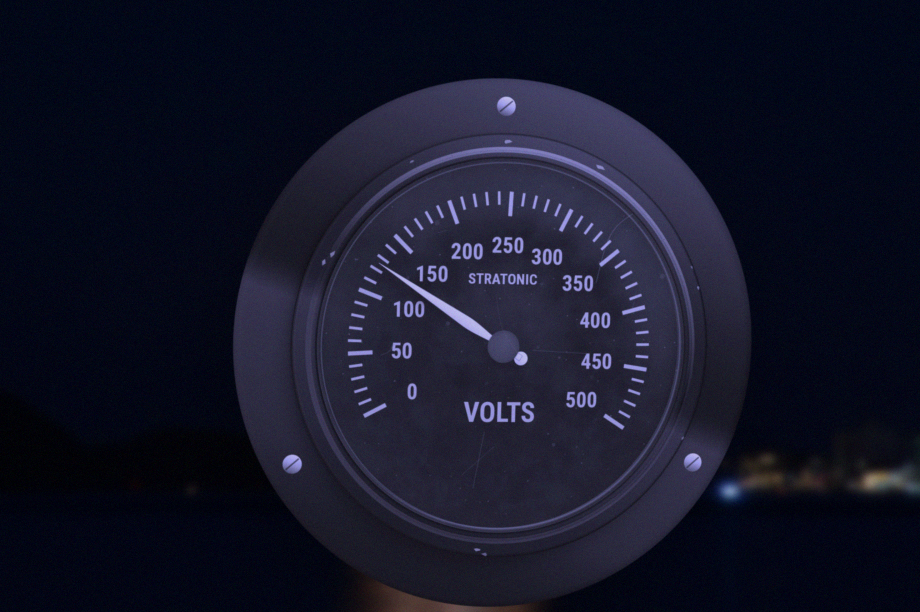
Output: 125 V
